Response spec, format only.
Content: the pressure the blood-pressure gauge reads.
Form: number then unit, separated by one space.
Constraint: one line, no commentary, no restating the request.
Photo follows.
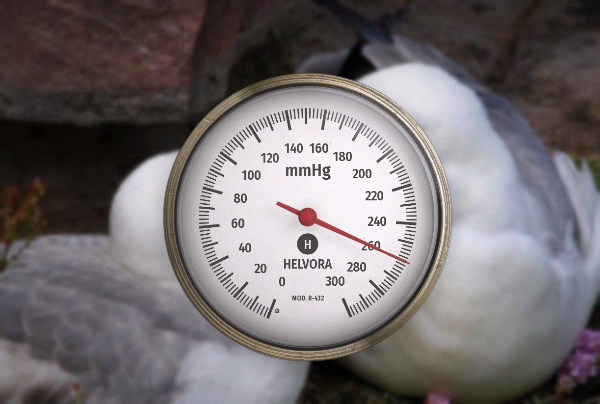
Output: 260 mmHg
